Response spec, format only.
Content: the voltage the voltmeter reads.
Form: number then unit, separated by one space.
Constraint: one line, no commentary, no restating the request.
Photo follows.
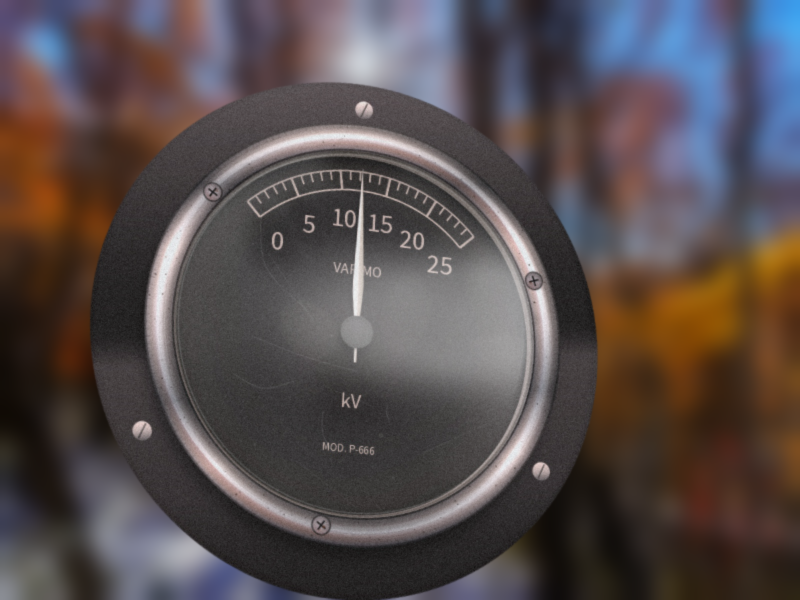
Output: 12 kV
